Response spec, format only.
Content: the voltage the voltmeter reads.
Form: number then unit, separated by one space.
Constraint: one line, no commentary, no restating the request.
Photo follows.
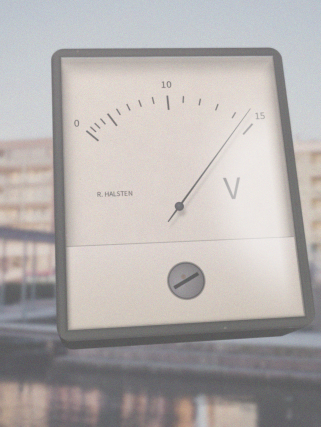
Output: 14.5 V
